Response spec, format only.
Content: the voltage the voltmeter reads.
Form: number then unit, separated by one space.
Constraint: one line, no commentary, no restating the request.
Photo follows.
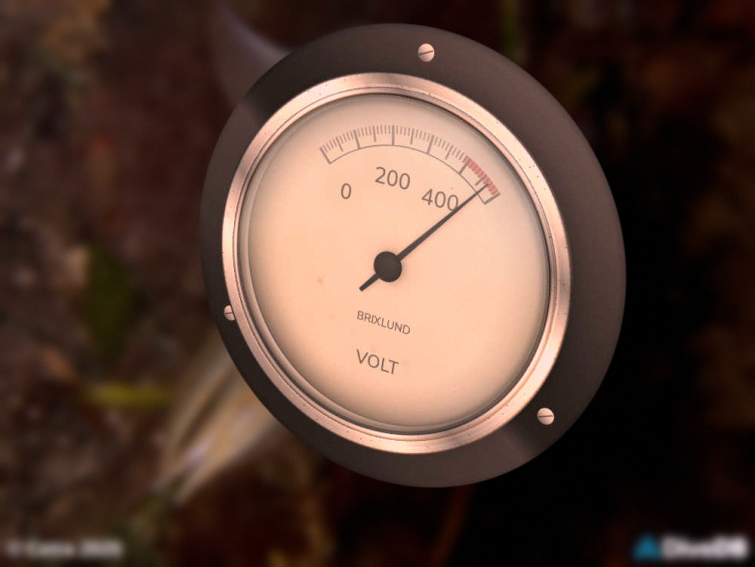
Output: 470 V
